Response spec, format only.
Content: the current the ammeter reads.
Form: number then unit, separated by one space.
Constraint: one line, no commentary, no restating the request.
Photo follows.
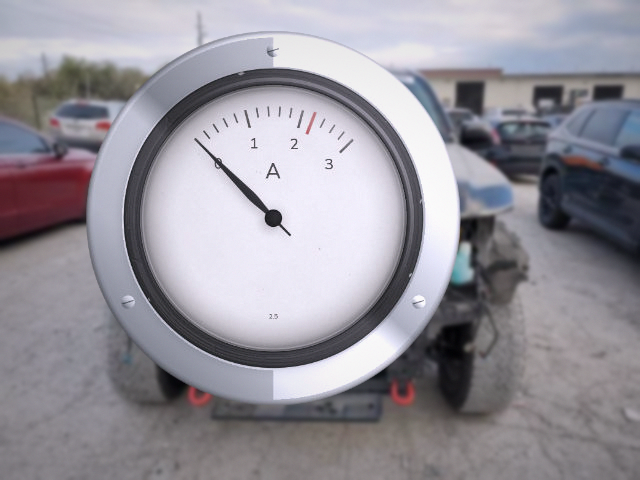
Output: 0 A
